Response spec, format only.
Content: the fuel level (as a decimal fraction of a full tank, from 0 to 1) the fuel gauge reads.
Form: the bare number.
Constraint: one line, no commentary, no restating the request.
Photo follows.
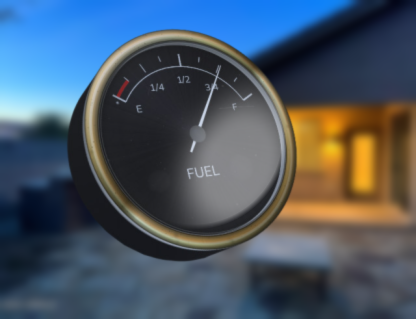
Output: 0.75
